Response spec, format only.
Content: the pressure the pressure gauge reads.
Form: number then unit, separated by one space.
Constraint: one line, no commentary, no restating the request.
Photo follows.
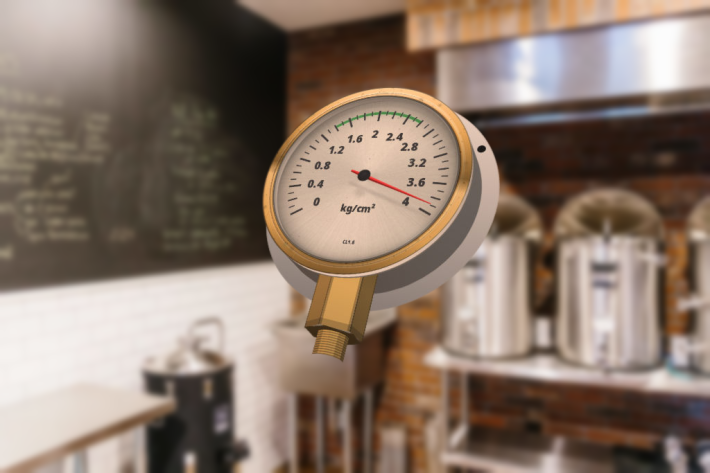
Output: 3.9 kg/cm²
